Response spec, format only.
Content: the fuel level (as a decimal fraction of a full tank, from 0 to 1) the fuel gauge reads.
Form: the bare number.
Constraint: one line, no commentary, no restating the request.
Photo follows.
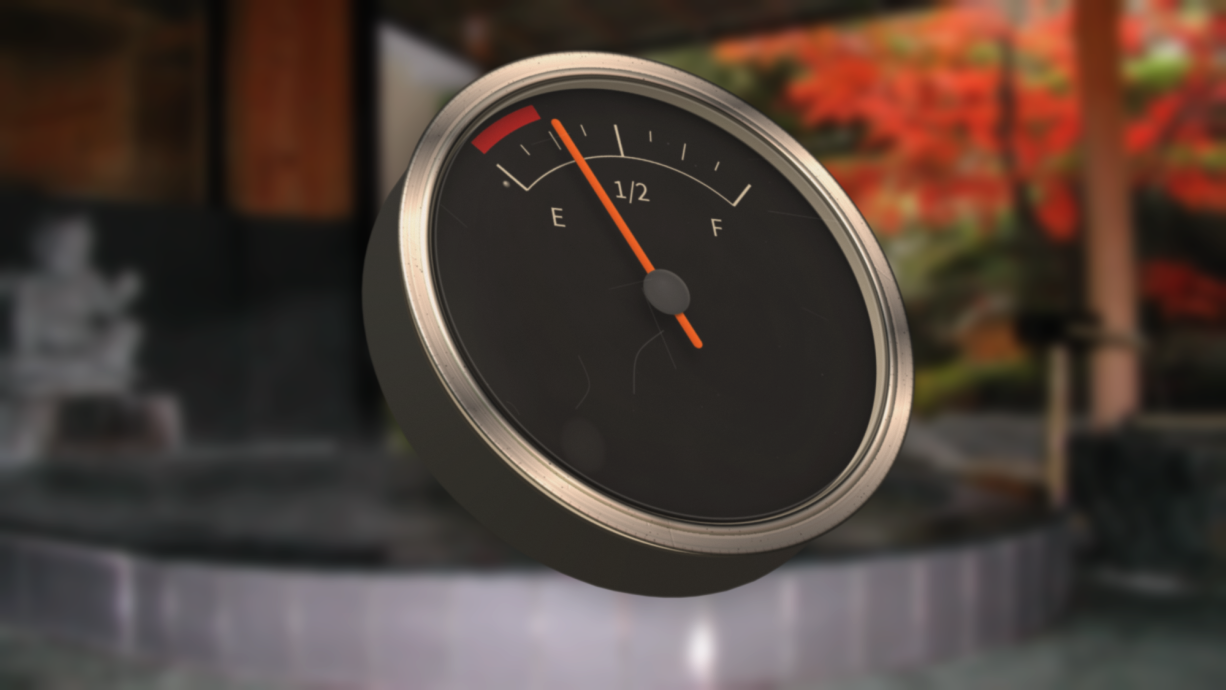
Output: 0.25
